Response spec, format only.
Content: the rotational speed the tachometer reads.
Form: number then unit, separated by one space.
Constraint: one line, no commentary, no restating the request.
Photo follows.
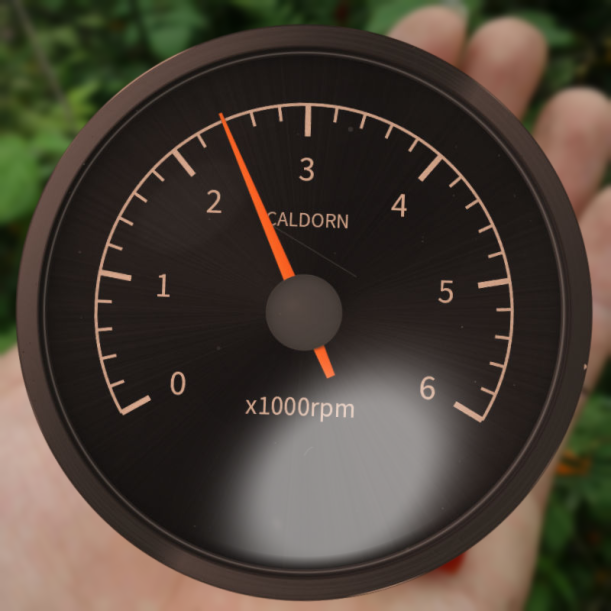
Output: 2400 rpm
